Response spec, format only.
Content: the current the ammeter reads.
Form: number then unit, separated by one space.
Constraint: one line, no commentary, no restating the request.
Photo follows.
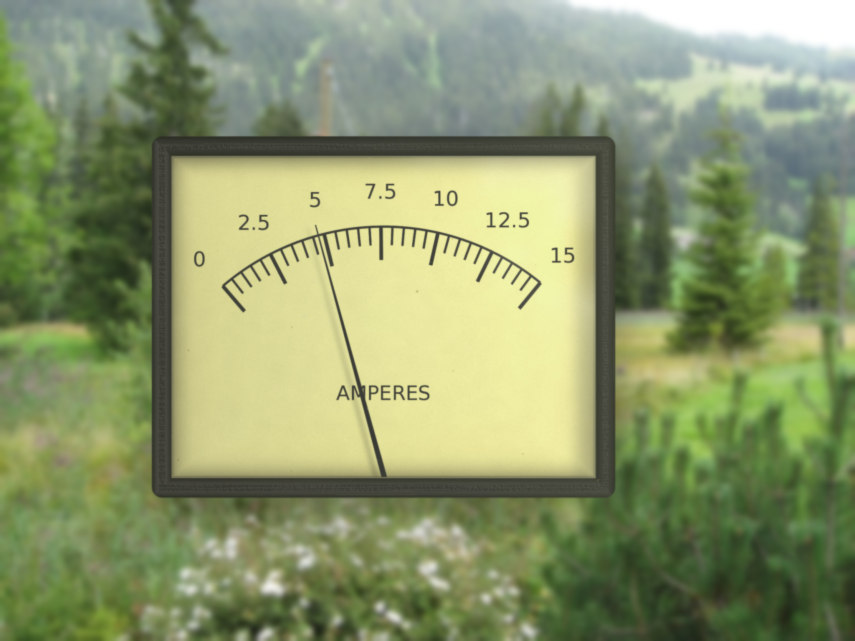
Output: 4.75 A
